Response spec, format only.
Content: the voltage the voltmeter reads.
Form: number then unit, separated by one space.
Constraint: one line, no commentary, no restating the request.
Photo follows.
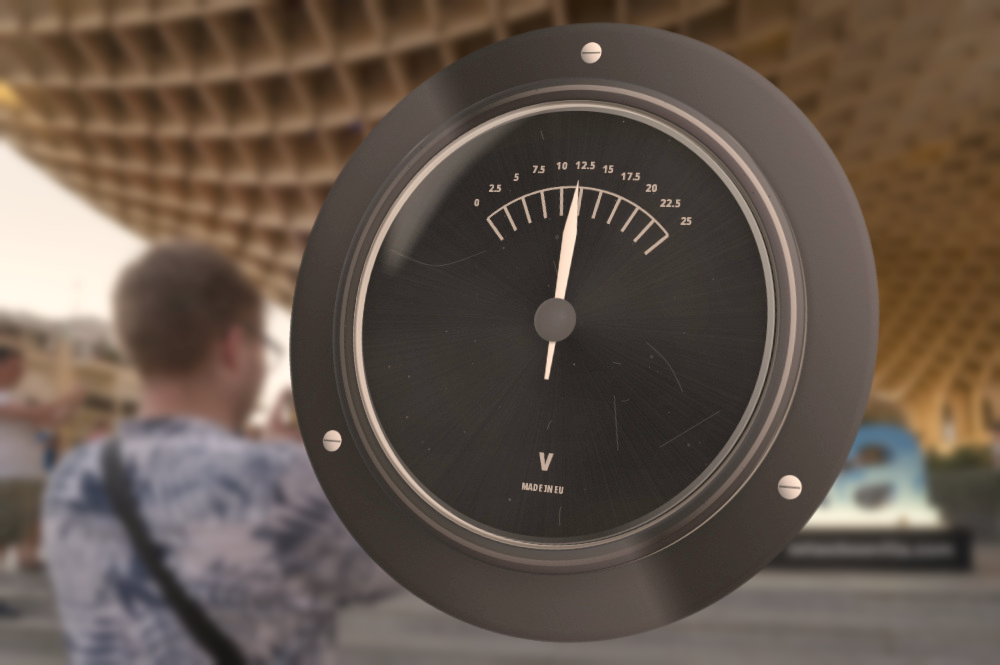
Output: 12.5 V
